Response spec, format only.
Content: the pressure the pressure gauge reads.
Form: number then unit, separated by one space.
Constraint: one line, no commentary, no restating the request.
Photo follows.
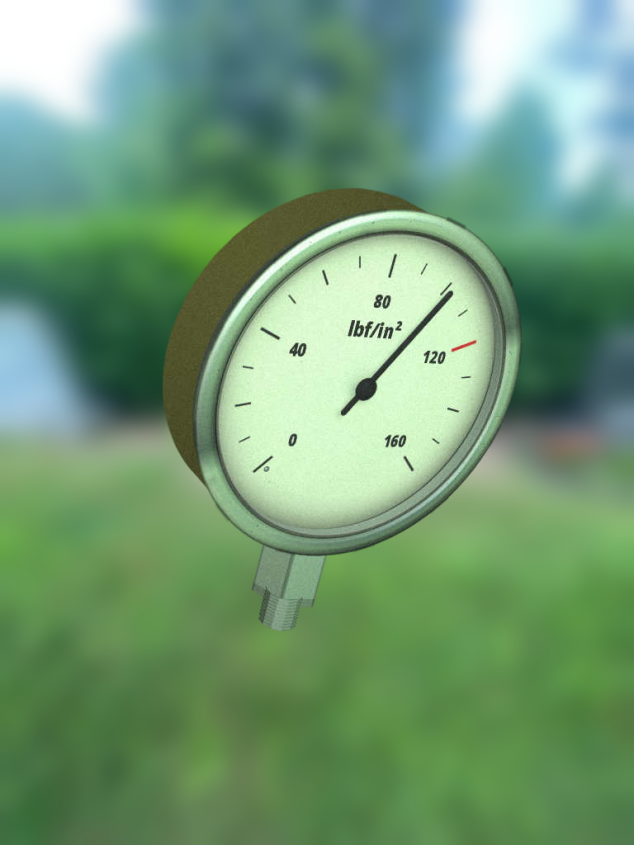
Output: 100 psi
